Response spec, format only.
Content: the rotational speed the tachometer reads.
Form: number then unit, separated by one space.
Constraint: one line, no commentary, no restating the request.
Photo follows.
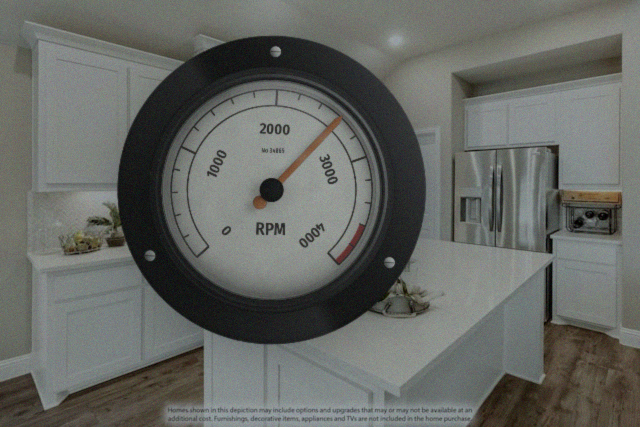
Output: 2600 rpm
